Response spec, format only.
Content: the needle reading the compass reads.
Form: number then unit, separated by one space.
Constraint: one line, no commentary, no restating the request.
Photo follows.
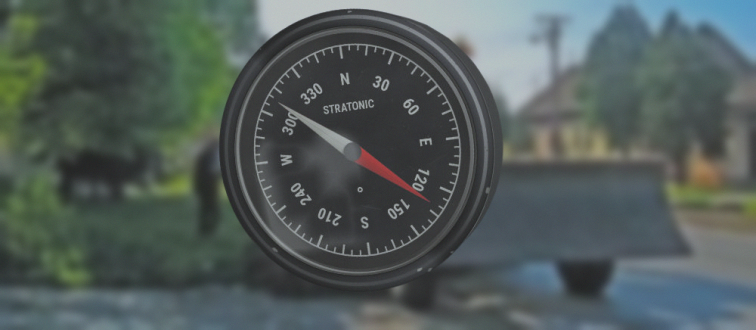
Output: 130 °
